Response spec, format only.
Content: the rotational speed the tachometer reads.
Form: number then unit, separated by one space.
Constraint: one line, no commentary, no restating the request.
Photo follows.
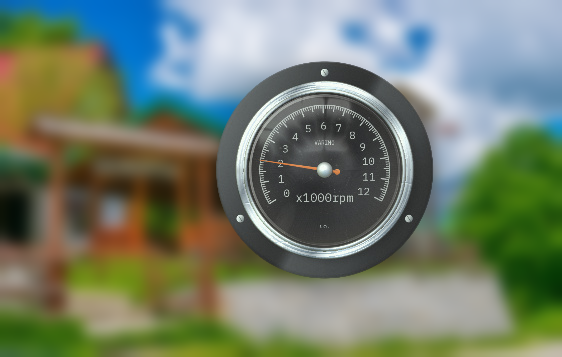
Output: 2000 rpm
